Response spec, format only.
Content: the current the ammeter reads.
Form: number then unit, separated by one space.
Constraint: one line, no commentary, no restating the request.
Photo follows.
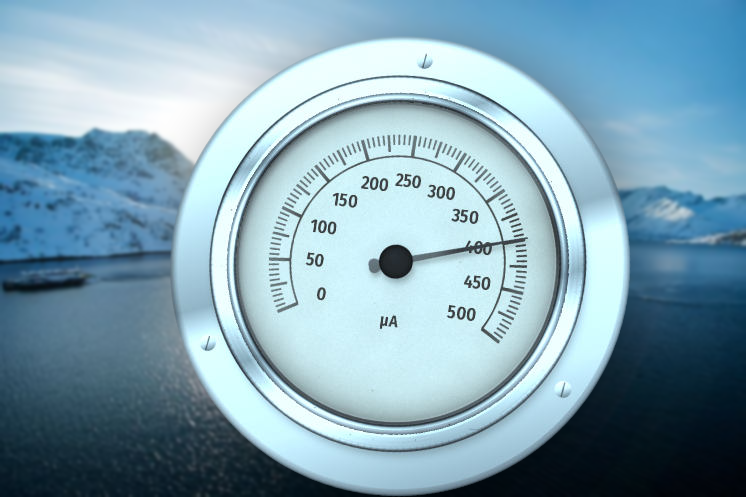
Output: 400 µA
